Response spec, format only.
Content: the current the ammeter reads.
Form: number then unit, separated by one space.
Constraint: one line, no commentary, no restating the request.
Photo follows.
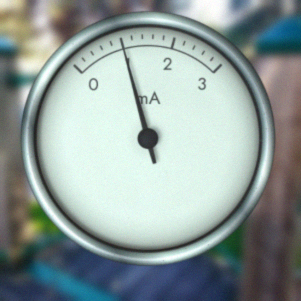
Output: 1 mA
